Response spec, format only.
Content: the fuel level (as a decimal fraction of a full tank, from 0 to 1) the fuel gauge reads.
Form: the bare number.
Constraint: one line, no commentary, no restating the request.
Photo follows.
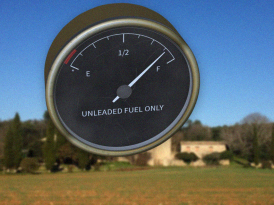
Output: 0.875
